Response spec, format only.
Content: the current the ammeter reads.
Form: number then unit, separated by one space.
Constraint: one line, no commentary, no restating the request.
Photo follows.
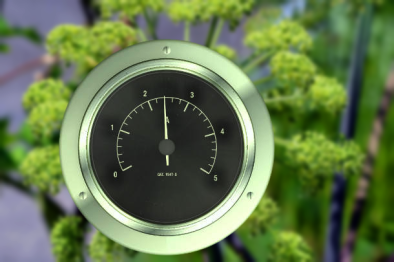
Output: 2.4 A
